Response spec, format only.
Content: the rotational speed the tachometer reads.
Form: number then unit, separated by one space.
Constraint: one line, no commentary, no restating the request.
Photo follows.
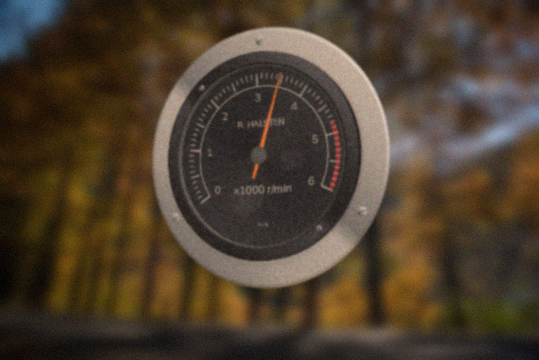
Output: 3500 rpm
